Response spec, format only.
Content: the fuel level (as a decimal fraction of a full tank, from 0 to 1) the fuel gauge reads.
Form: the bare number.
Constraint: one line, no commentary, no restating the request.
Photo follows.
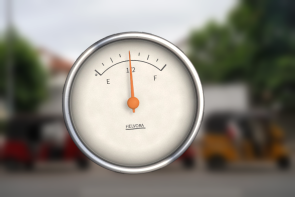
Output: 0.5
